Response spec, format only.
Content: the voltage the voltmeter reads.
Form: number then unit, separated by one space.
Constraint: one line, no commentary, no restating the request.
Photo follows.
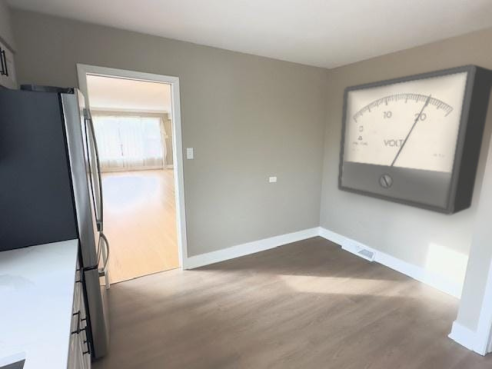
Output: 20 V
